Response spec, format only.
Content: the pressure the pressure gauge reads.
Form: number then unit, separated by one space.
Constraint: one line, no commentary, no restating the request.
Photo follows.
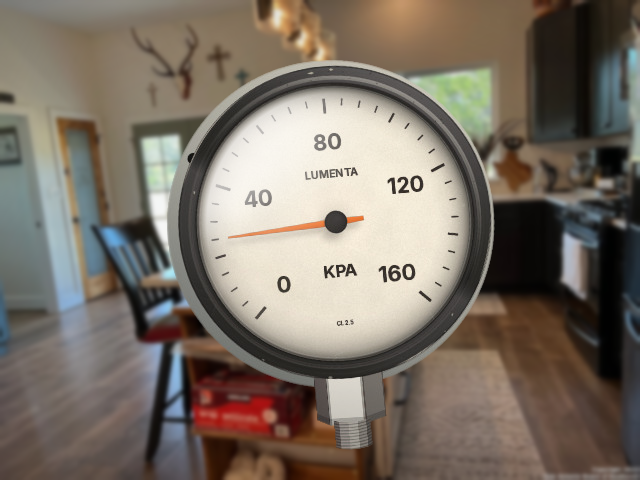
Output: 25 kPa
